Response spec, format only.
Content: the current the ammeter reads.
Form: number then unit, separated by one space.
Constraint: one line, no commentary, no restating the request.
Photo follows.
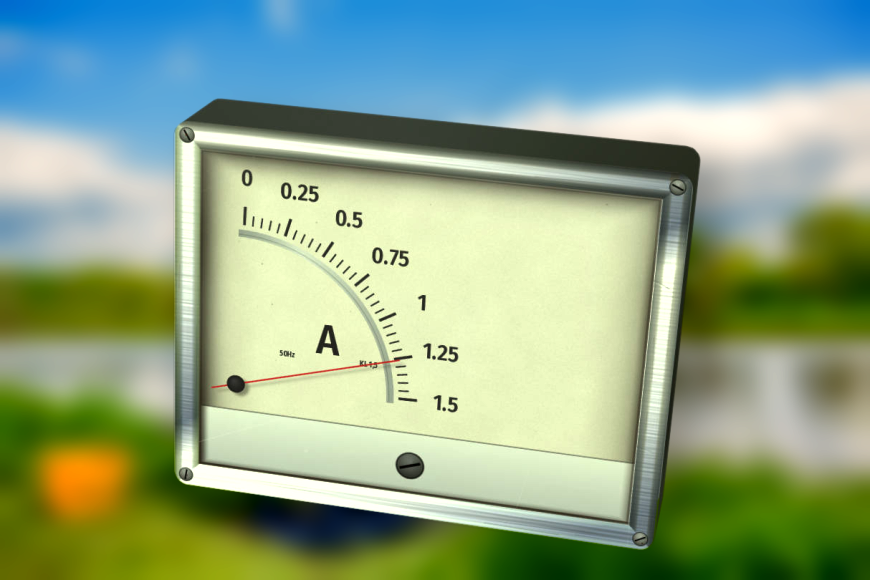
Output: 1.25 A
